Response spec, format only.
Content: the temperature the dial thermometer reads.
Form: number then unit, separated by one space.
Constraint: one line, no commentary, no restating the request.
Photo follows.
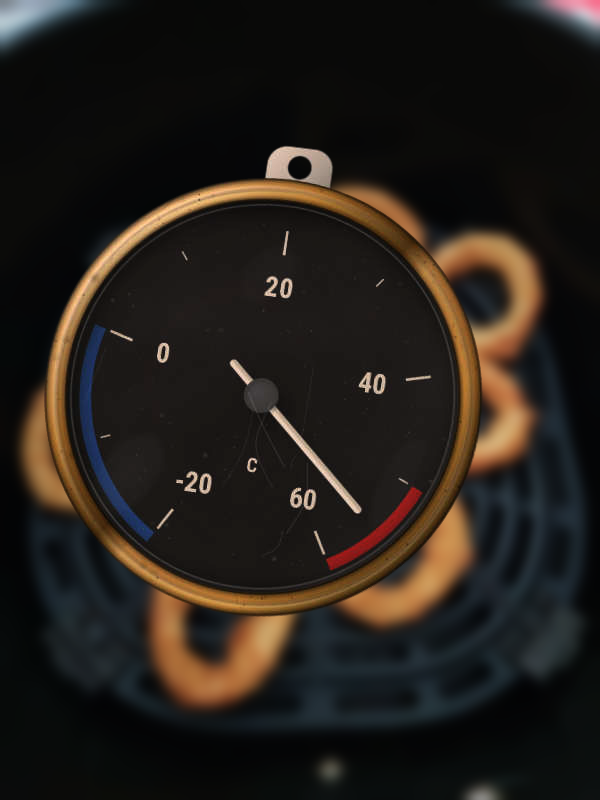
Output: 55 °C
